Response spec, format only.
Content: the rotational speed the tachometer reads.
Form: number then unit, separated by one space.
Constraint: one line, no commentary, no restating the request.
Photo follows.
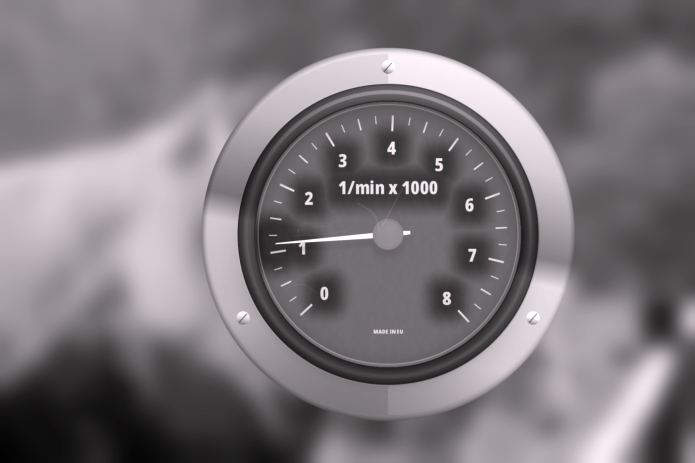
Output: 1125 rpm
